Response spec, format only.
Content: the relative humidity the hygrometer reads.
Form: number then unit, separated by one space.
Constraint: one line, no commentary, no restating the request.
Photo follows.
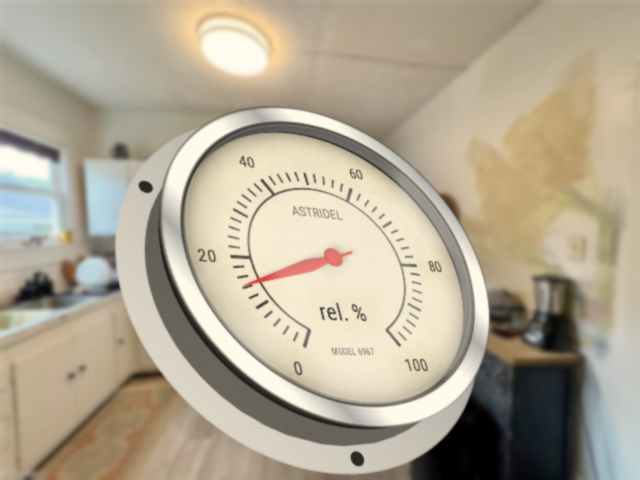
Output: 14 %
